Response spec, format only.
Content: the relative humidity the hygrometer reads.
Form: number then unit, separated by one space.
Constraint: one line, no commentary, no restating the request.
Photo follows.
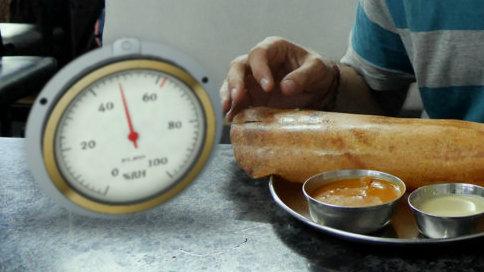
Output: 48 %
